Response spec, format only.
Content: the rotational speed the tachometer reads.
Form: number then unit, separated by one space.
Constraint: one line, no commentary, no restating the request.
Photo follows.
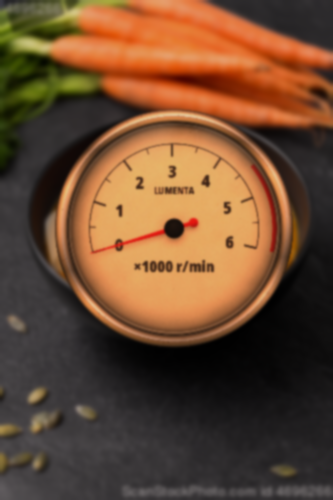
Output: 0 rpm
